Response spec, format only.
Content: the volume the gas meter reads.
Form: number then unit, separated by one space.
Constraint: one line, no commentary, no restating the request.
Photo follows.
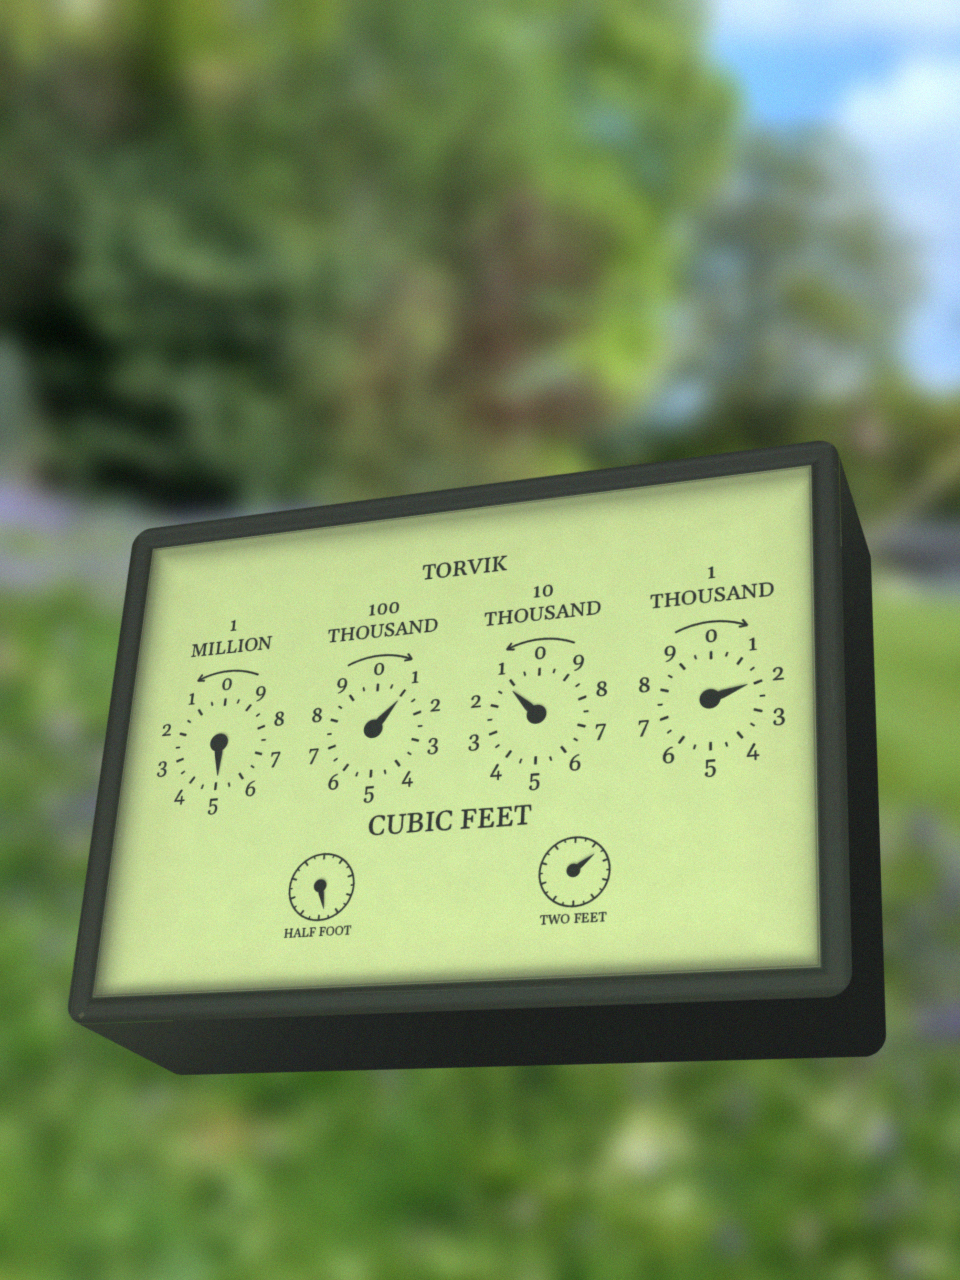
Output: 511200 ft³
